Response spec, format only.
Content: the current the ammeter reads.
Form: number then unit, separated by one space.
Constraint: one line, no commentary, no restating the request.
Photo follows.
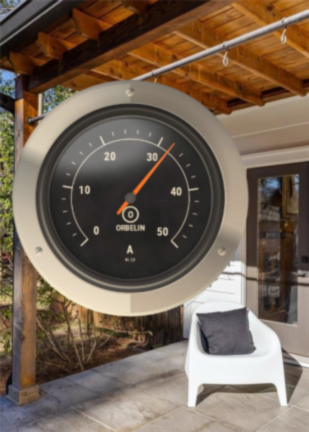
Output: 32 A
